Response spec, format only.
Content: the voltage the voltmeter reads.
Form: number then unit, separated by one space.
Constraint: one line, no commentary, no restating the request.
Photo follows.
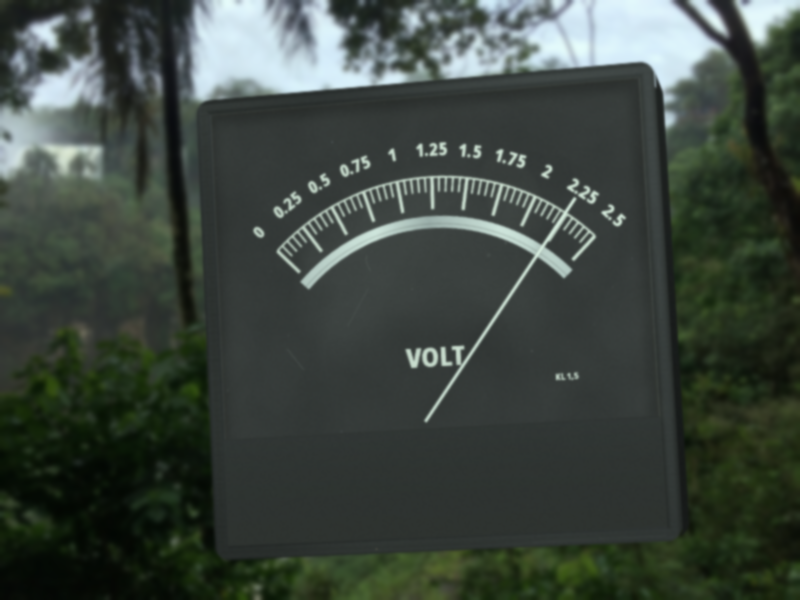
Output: 2.25 V
